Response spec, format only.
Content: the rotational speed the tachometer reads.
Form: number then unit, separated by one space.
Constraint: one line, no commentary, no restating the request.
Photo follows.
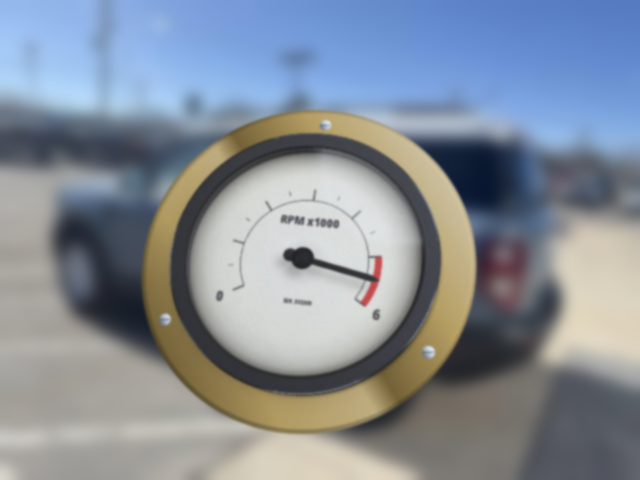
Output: 5500 rpm
